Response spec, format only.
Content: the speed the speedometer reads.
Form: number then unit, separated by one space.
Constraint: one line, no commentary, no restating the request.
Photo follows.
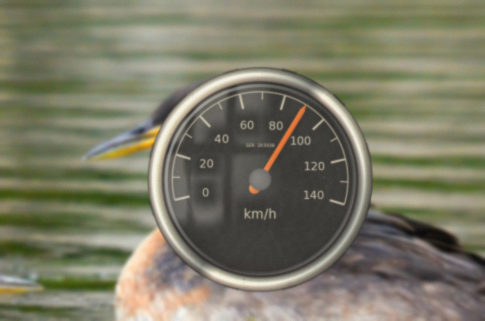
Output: 90 km/h
